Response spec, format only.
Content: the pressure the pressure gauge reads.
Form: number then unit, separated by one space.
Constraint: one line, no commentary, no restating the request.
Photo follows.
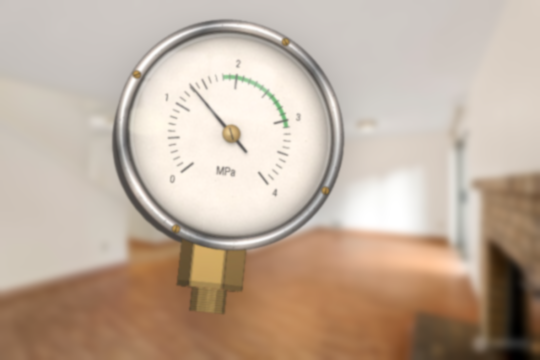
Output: 1.3 MPa
